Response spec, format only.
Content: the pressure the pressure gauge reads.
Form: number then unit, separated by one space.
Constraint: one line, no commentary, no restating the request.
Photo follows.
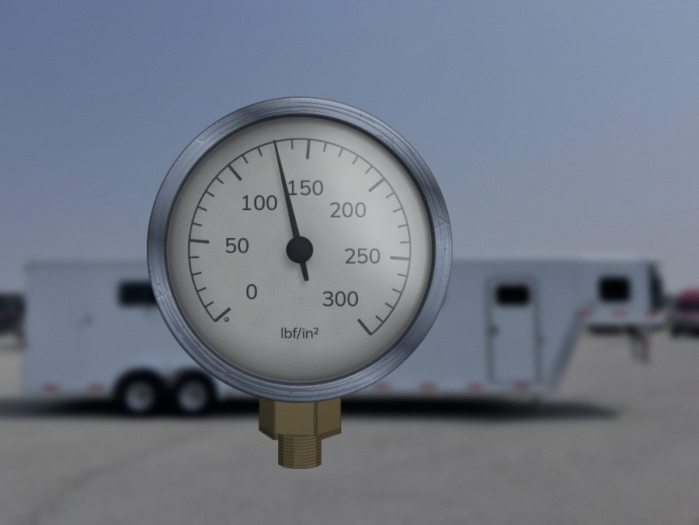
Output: 130 psi
